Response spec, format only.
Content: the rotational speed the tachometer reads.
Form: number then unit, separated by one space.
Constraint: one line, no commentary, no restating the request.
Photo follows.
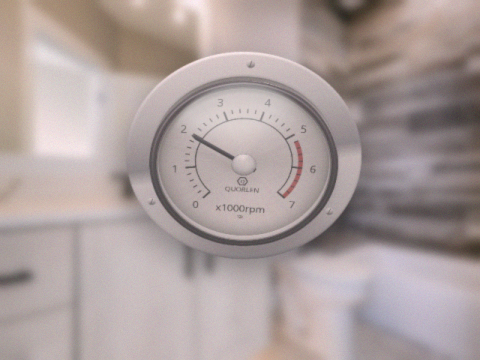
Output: 2000 rpm
